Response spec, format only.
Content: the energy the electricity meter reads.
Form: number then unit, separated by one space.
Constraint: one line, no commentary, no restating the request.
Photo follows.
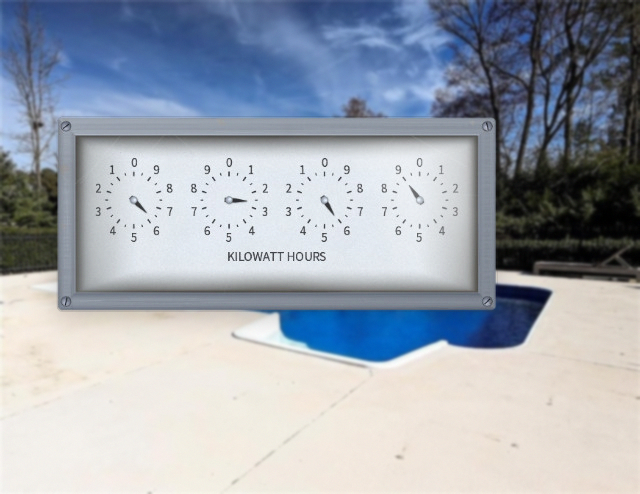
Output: 6259 kWh
